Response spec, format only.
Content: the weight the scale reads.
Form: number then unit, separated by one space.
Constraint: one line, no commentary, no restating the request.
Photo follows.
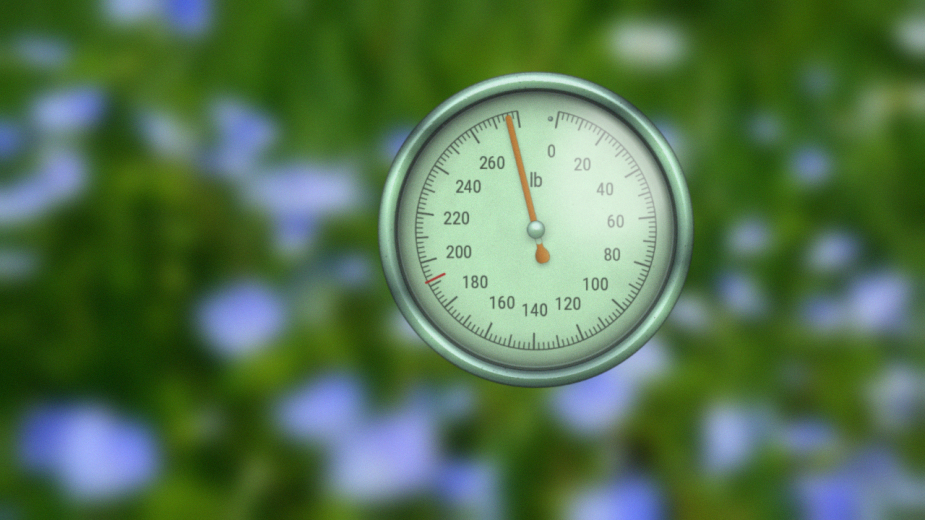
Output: 276 lb
